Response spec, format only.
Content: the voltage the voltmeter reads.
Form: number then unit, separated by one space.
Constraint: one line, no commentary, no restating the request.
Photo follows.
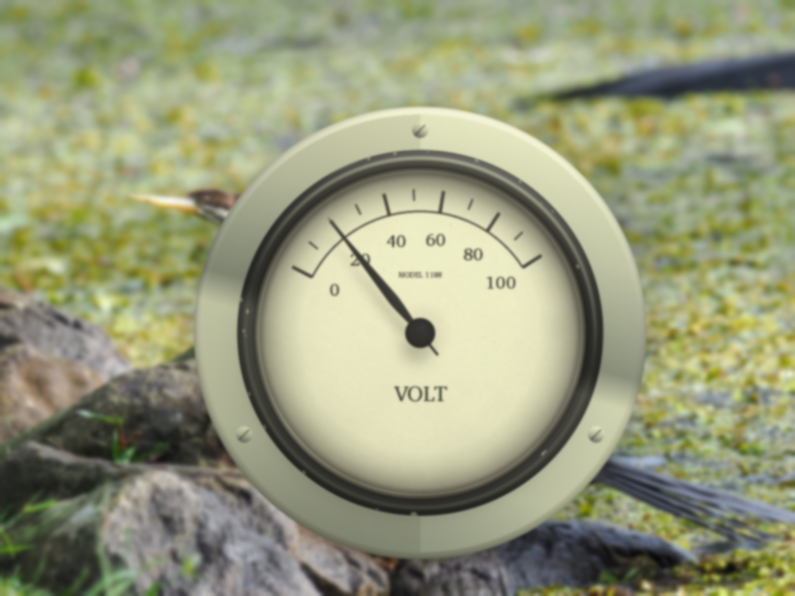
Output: 20 V
